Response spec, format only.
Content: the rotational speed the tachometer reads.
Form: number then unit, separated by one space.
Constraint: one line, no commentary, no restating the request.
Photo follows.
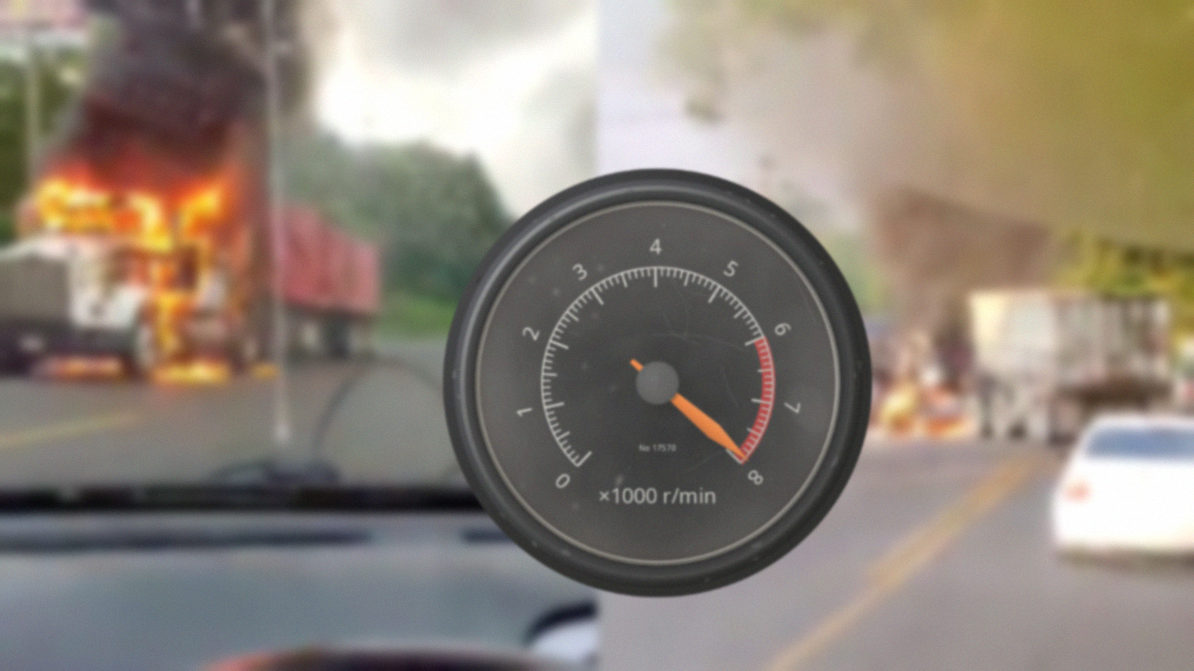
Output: 7900 rpm
